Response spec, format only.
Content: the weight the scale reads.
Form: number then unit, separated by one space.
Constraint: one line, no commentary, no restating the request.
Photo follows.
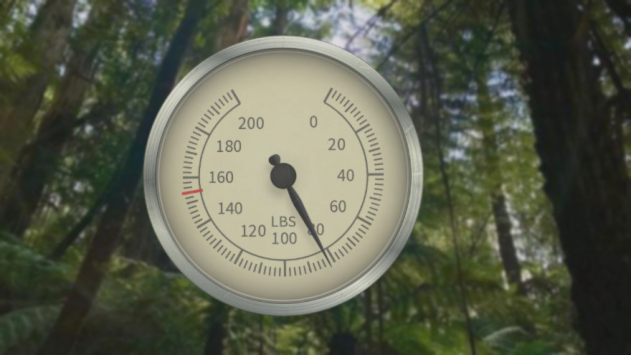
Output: 82 lb
